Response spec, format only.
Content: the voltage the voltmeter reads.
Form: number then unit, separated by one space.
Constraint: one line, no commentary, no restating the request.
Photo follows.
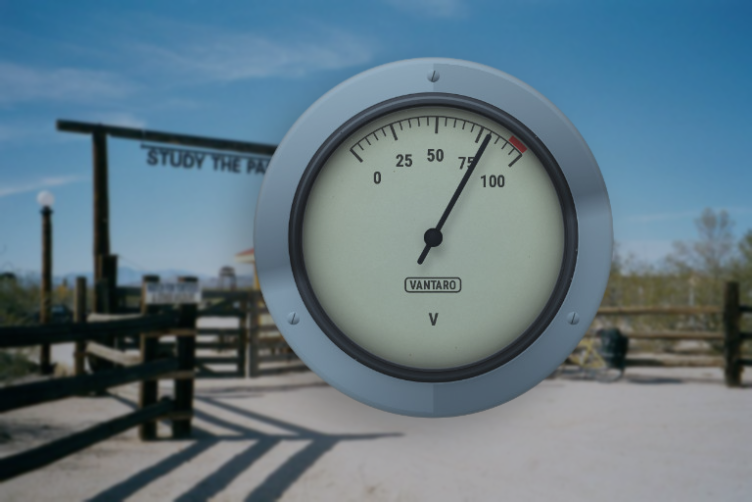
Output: 80 V
